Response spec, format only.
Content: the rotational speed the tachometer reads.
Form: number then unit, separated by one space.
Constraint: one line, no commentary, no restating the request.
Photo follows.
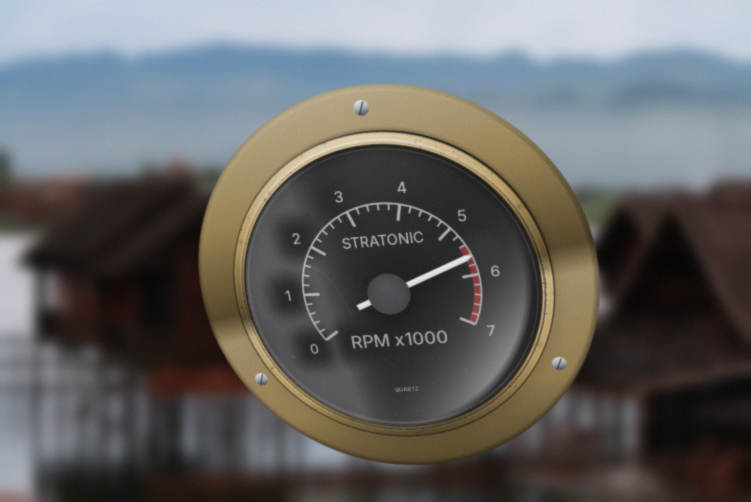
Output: 5600 rpm
